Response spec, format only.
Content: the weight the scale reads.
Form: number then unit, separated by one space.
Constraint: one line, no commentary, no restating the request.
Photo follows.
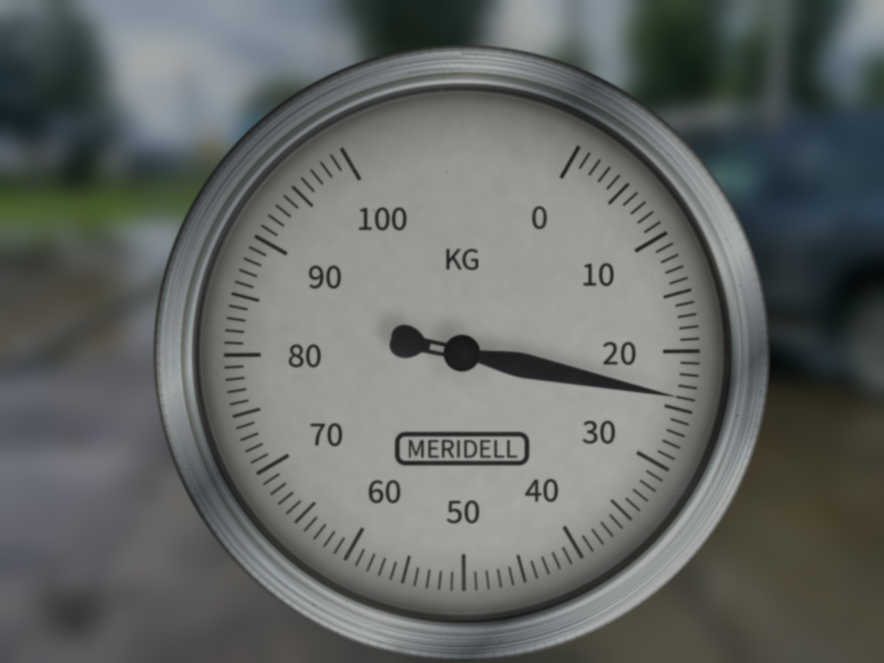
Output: 24 kg
